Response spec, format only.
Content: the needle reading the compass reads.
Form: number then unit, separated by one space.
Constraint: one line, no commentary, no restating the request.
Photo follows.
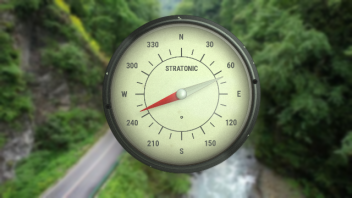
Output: 247.5 °
